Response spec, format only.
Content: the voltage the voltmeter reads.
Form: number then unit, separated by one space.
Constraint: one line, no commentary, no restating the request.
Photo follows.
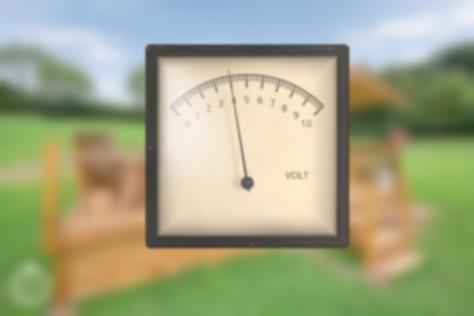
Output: 4 V
